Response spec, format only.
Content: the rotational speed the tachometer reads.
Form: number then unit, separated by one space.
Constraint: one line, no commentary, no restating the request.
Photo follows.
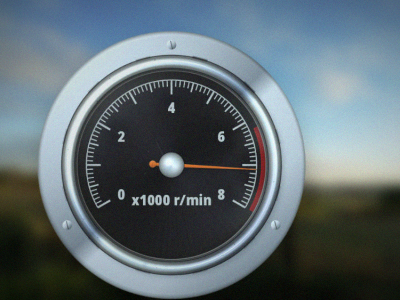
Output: 7100 rpm
